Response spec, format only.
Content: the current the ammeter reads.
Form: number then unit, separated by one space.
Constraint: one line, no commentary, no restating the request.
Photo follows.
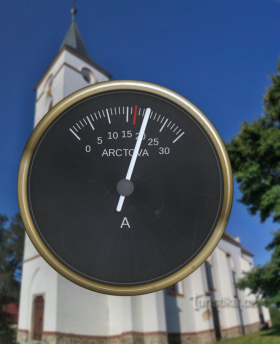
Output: 20 A
